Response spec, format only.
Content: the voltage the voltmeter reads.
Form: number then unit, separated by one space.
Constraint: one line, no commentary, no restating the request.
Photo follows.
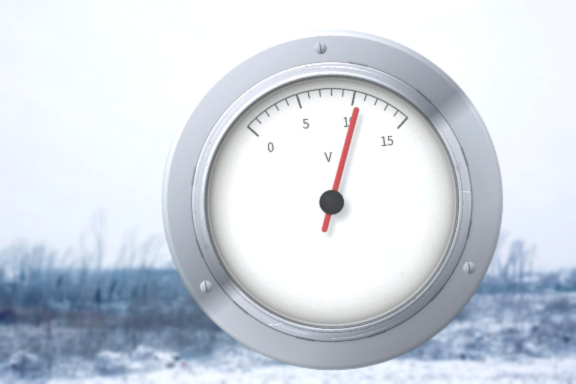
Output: 10.5 V
